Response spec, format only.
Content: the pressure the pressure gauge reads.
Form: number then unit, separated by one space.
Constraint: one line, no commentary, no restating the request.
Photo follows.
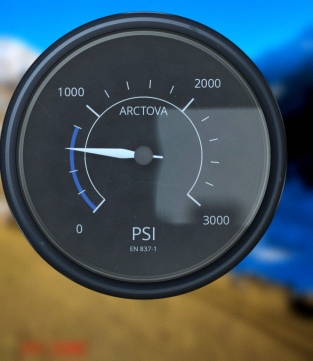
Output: 600 psi
